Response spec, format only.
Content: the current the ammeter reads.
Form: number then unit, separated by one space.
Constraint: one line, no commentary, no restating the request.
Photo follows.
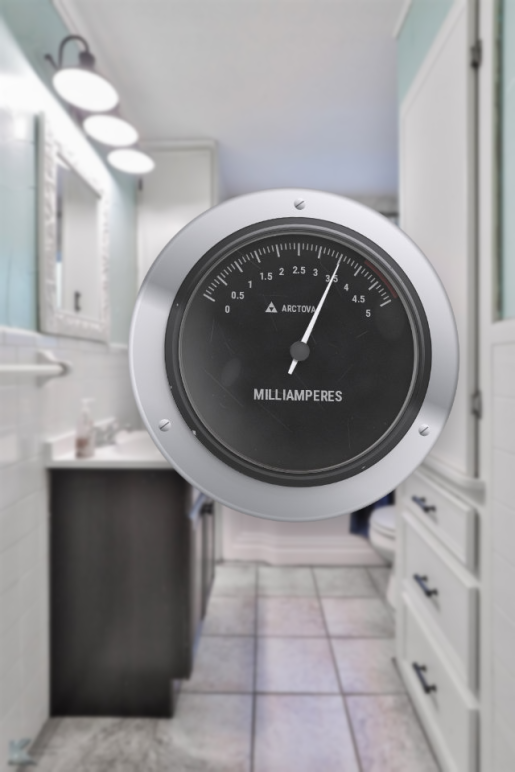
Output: 3.5 mA
